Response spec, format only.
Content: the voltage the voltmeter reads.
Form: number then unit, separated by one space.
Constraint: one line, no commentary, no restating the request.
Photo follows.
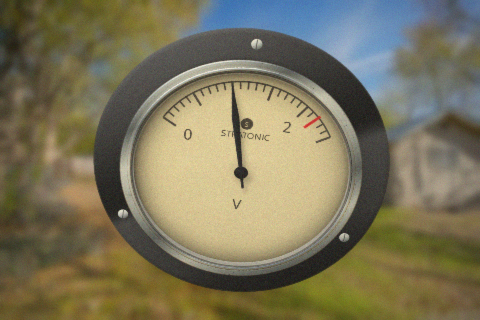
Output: 1 V
